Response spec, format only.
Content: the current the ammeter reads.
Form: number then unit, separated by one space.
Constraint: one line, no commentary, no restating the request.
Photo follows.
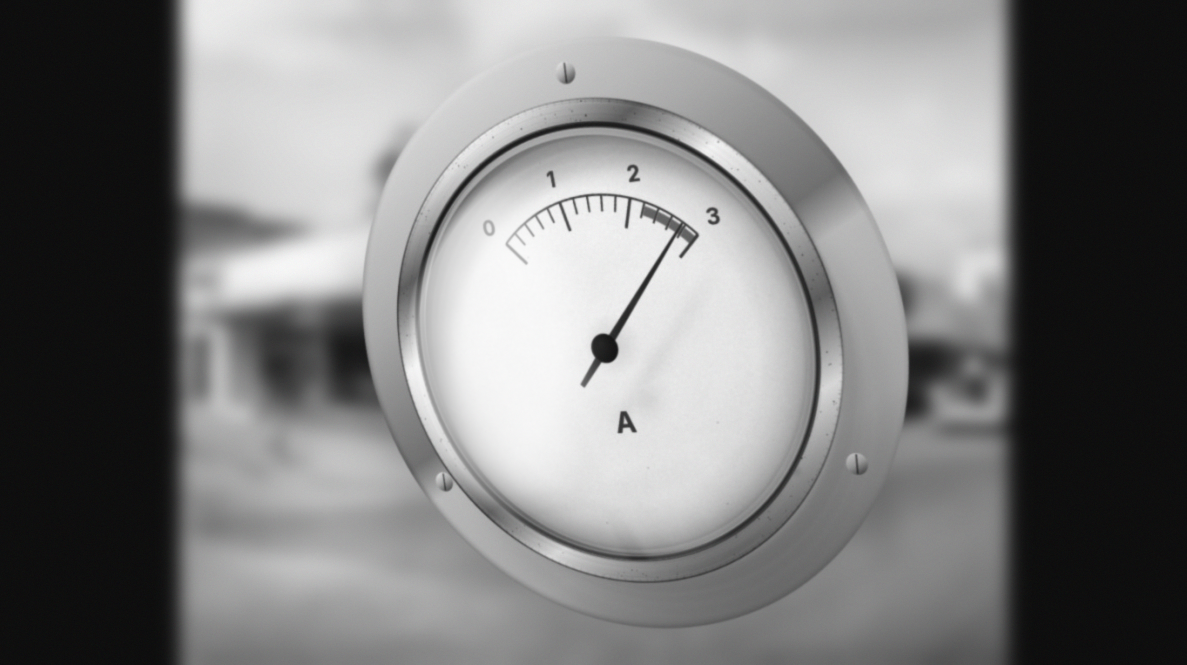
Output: 2.8 A
